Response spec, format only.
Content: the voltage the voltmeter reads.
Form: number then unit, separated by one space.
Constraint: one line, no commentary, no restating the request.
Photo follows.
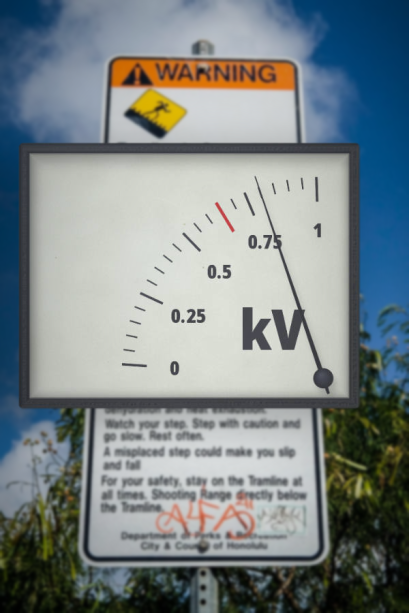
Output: 0.8 kV
